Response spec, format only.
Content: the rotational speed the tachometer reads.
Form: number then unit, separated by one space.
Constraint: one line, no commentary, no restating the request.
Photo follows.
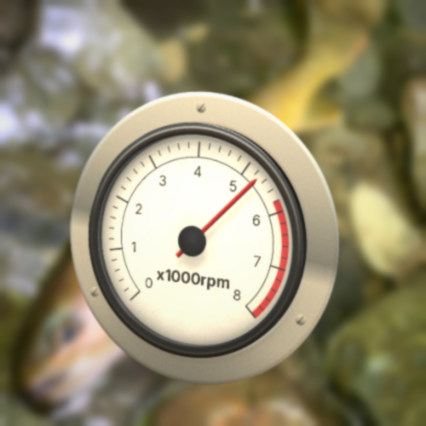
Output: 5300 rpm
